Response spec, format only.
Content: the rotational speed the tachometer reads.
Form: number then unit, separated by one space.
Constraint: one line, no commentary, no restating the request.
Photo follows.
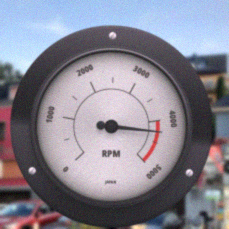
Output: 4250 rpm
